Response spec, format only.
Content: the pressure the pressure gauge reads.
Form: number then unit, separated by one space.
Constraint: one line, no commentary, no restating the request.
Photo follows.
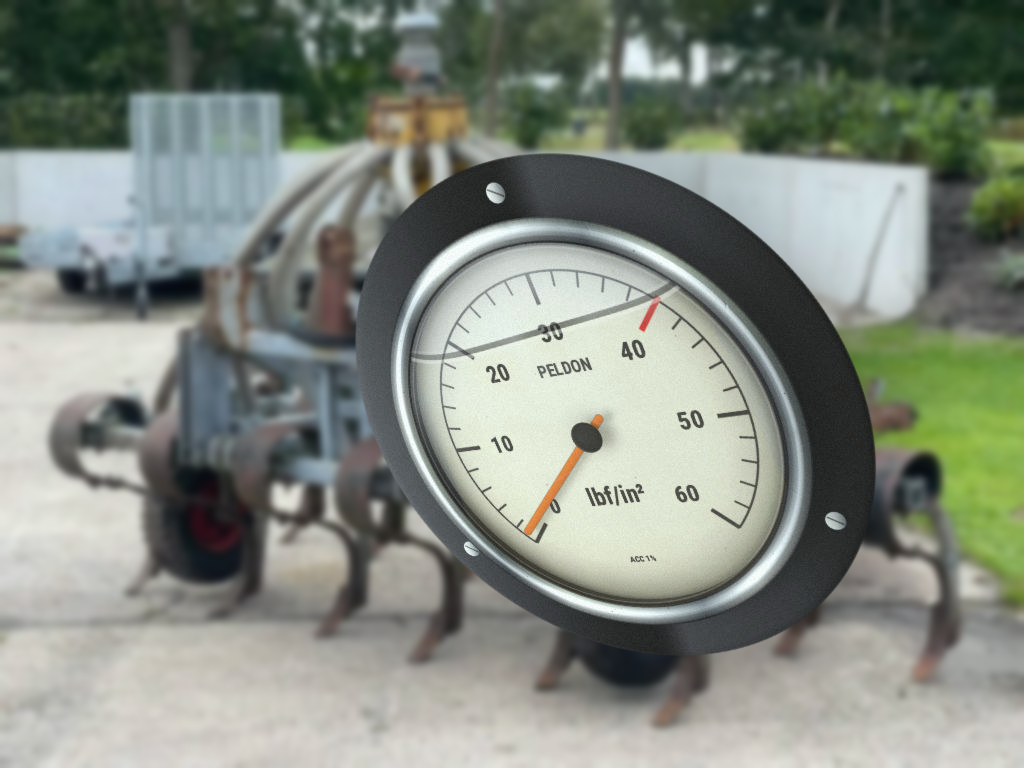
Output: 1 psi
